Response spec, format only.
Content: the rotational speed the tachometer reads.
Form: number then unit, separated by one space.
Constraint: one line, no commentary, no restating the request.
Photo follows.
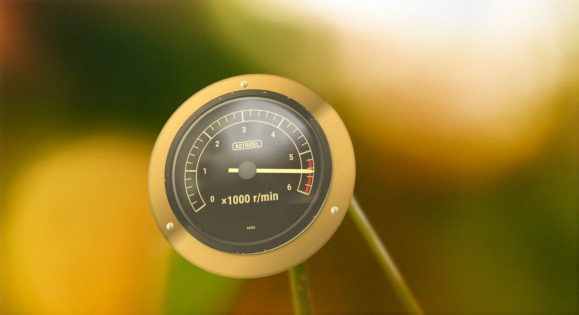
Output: 5500 rpm
